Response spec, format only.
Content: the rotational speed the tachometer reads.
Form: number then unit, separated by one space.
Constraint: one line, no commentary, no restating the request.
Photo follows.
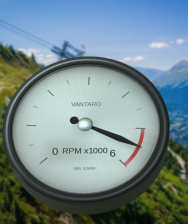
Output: 5500 rpm
